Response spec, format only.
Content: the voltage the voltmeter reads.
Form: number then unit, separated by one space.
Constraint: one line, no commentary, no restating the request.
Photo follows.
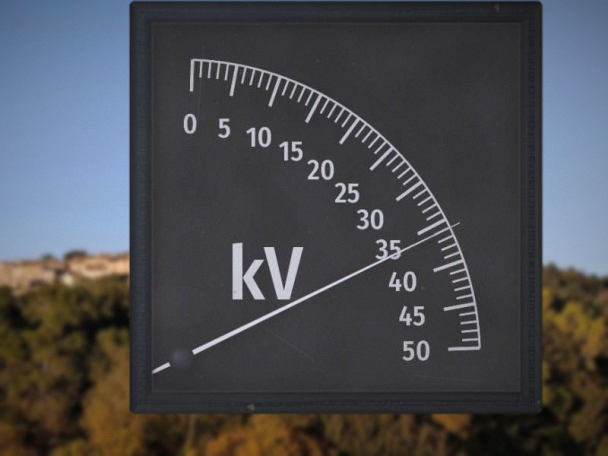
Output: 36 kV
